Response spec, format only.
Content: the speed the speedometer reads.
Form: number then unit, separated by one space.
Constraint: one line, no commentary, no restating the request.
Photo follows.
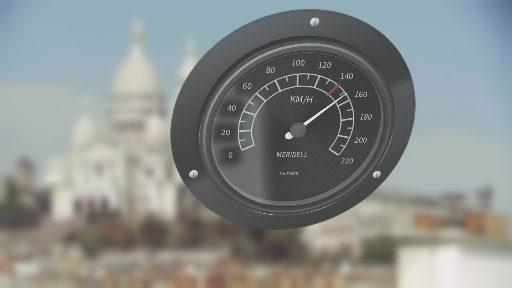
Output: 150 km/h
